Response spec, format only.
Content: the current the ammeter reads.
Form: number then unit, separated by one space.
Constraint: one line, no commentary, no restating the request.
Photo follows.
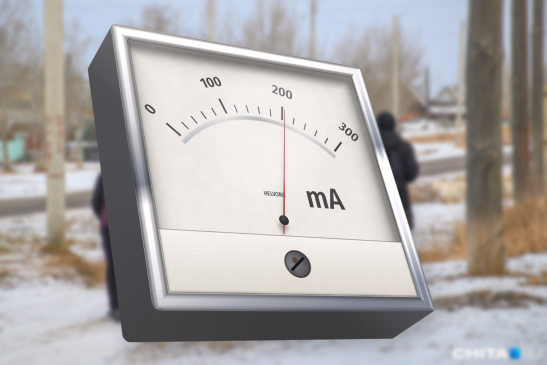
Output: 200 mA
